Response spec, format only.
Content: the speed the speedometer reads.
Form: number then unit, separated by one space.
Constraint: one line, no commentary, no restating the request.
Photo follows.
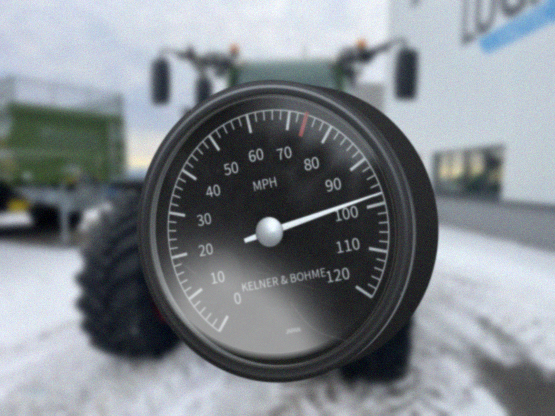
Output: 98 mph
